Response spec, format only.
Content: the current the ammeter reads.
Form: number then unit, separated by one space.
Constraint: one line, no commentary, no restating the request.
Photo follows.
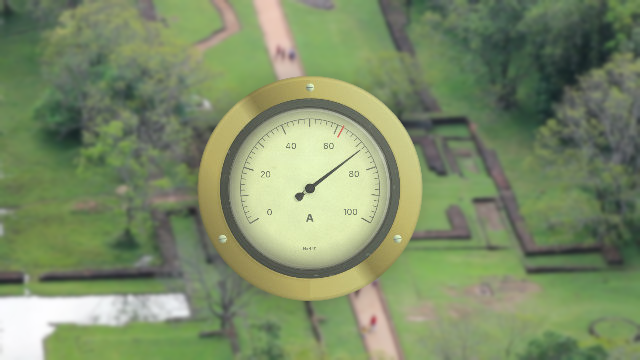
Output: 72 A
